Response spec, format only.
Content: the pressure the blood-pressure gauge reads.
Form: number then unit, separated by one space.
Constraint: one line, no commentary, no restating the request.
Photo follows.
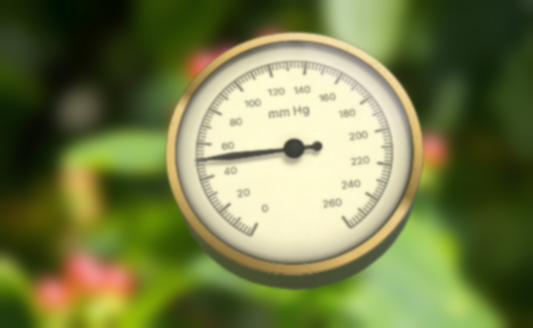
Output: 50 mmHg
